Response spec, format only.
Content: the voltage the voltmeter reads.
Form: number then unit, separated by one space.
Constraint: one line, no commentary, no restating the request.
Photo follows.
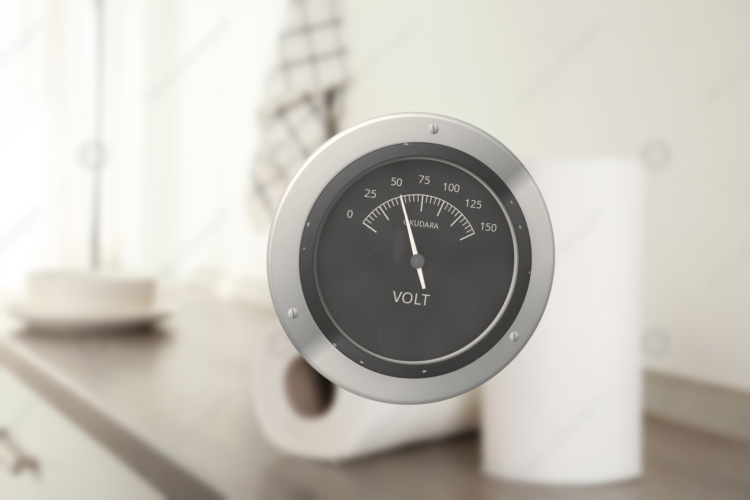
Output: 50 V
